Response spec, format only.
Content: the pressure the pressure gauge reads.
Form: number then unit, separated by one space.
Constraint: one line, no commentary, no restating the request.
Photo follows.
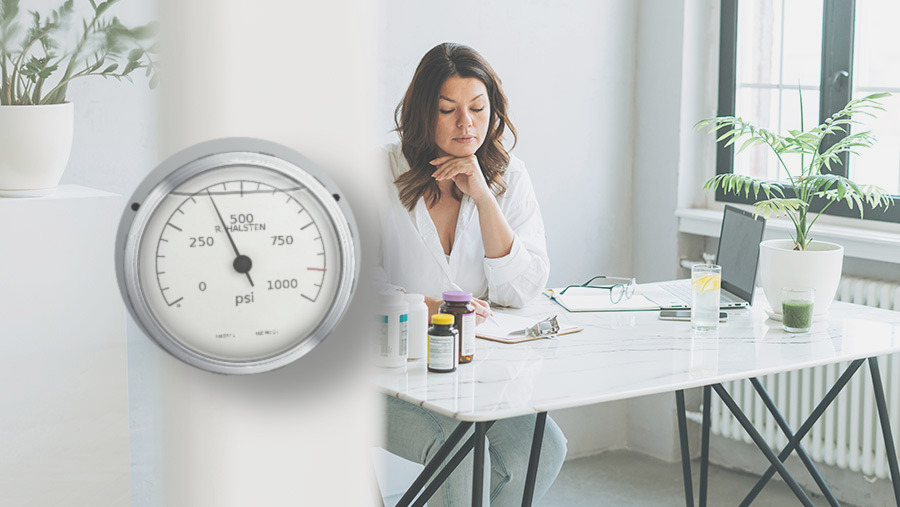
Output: 400 psi
